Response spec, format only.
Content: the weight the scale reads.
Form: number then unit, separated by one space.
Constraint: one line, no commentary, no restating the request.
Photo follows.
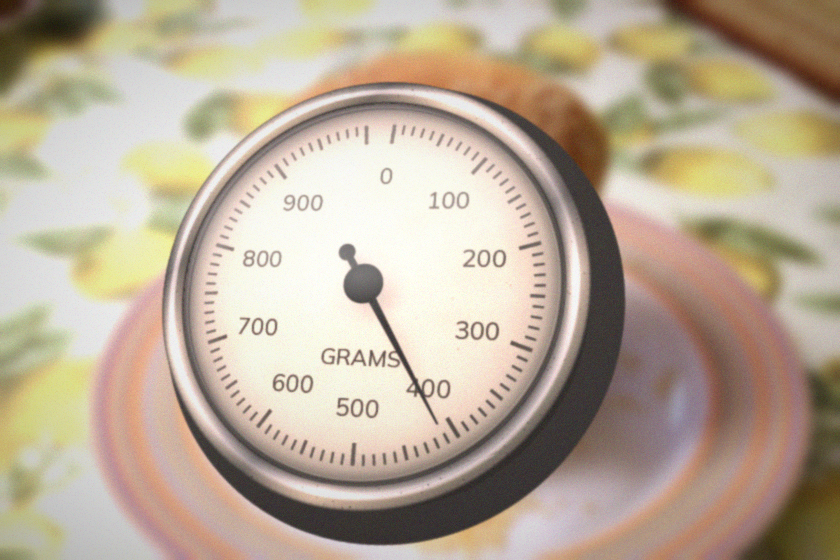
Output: 410 g
